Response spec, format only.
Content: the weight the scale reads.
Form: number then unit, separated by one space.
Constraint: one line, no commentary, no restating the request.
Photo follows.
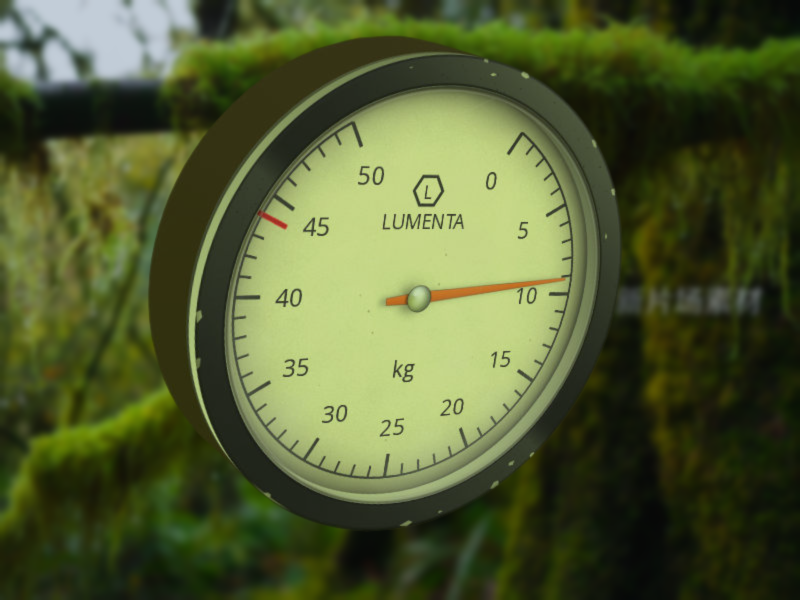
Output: 9 kg
